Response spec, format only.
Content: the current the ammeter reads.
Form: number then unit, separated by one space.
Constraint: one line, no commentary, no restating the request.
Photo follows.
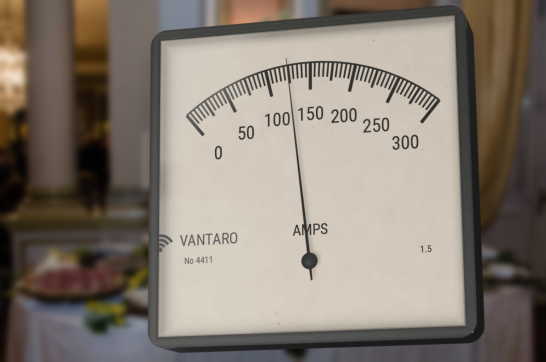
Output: 125 A
